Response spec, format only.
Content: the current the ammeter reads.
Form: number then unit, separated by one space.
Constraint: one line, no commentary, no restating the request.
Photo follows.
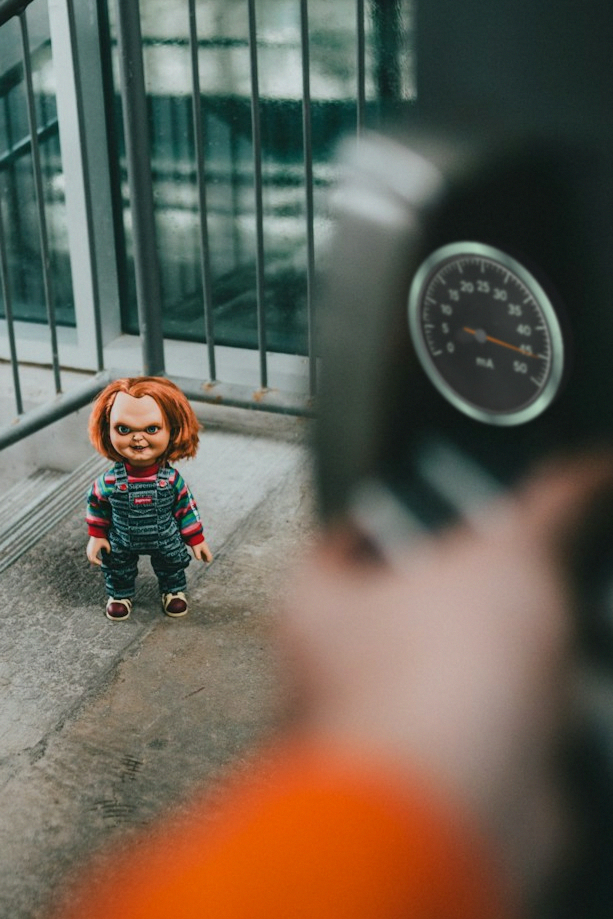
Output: 45 mA
